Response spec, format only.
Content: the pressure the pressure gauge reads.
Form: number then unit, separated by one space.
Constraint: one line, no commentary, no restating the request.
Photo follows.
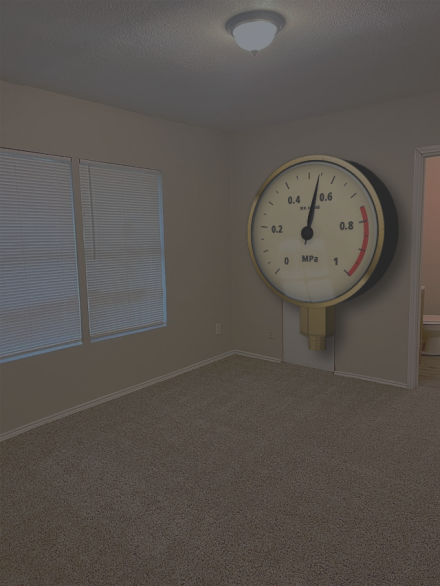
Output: 0.55 MPa
